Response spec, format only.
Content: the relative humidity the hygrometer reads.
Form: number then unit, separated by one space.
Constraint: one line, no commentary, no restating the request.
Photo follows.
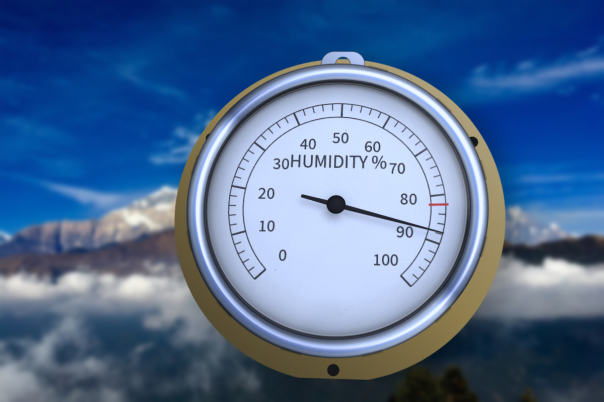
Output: 88 %
